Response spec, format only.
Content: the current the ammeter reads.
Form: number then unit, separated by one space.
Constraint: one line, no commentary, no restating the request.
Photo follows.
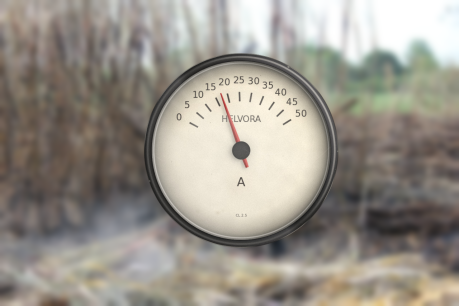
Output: 17.5 A
